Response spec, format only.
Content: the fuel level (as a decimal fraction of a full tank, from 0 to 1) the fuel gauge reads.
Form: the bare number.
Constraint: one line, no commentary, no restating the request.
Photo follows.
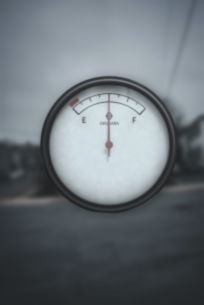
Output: 0.5
